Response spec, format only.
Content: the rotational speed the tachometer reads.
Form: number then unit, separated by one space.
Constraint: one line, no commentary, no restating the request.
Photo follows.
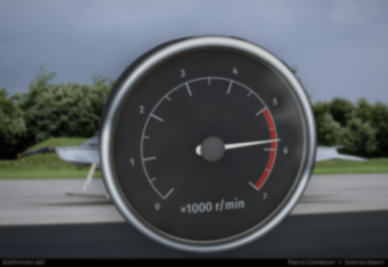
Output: 5750 rpm
